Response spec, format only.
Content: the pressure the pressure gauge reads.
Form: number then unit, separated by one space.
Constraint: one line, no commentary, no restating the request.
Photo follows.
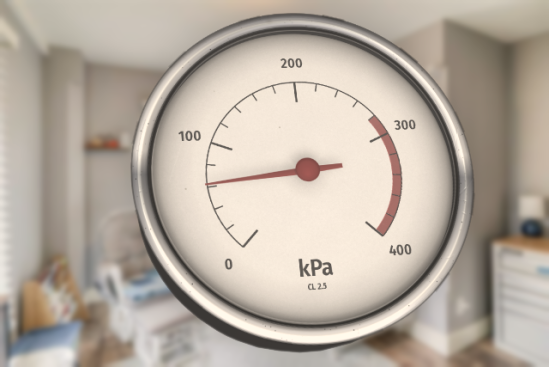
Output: 60 kPa
